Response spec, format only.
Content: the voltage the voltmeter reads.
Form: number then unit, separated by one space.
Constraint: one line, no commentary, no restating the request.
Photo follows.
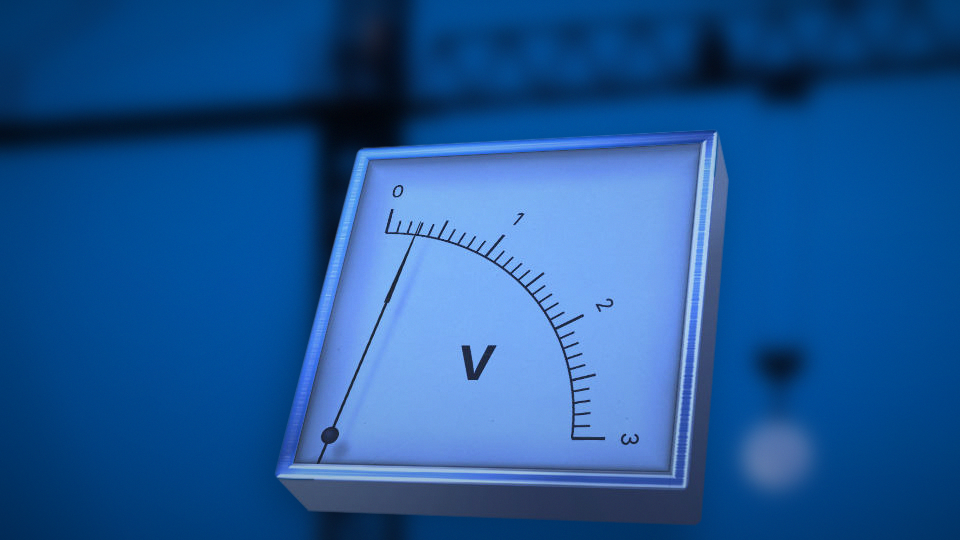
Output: 0.3 V
